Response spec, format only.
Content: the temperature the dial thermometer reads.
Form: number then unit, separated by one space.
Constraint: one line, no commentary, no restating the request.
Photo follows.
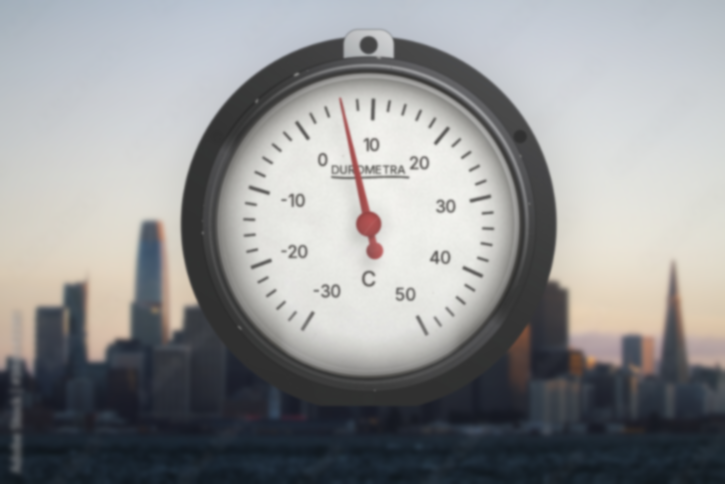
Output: 6 °C
